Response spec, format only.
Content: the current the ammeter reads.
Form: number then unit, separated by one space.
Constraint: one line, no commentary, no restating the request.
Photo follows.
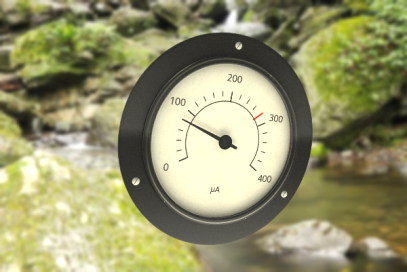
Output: 80 µA
